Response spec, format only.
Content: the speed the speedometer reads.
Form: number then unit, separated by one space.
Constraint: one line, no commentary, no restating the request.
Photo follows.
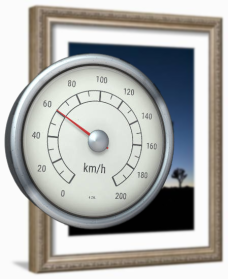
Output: 60 km/h
